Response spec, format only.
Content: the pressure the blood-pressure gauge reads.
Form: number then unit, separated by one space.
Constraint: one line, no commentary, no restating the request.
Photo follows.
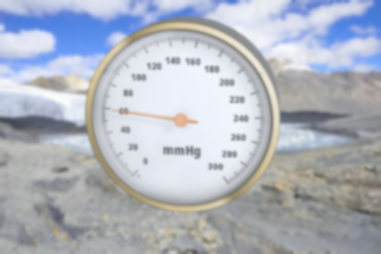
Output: 60 mmHg
